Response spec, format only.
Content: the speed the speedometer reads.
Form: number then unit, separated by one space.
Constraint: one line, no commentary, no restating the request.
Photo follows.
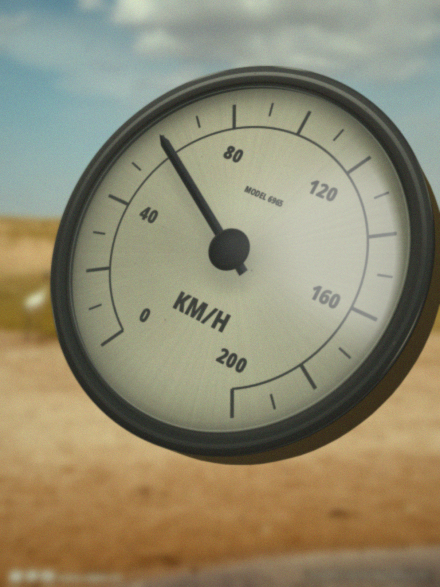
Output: 60 km/h
